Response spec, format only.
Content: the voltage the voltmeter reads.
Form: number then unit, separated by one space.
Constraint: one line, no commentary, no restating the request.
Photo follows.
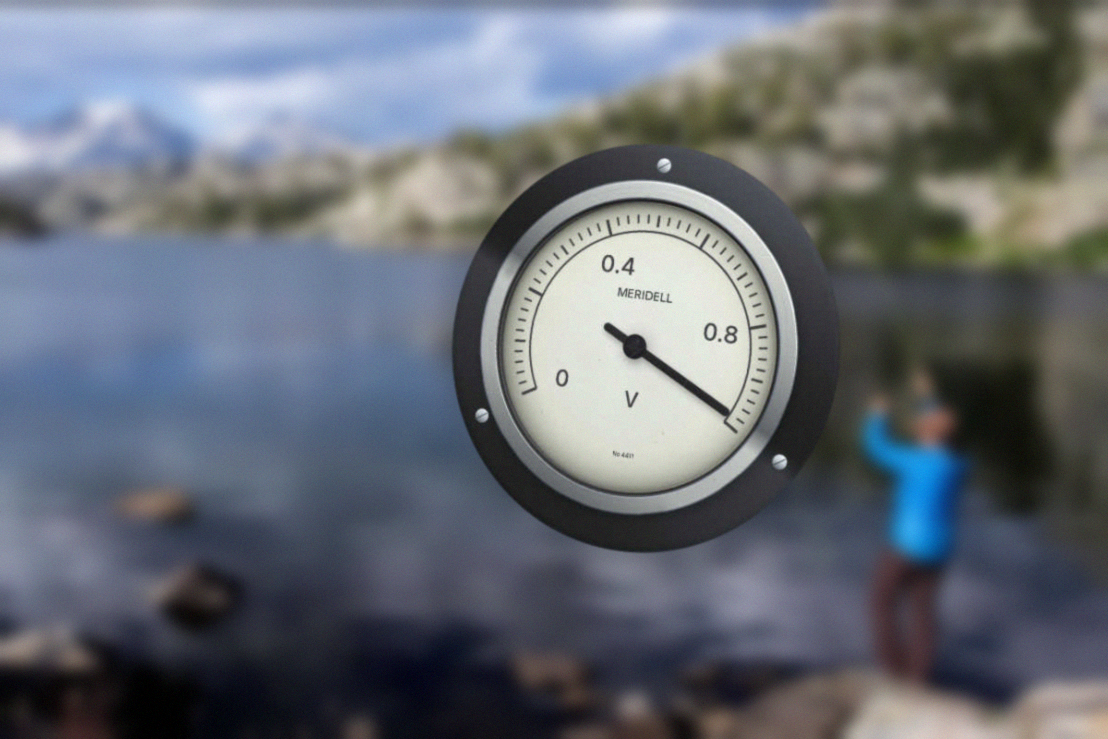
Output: 0.98 V
